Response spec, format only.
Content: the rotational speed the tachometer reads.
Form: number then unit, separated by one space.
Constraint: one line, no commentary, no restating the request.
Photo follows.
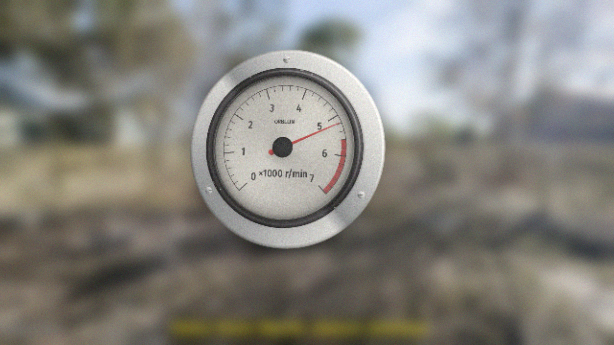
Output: 5200 rpm
